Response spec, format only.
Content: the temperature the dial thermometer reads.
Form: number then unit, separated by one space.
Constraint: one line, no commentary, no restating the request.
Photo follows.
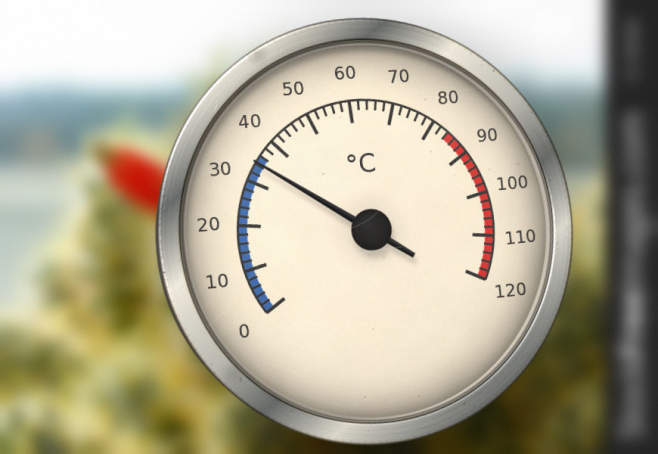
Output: 34 °C
